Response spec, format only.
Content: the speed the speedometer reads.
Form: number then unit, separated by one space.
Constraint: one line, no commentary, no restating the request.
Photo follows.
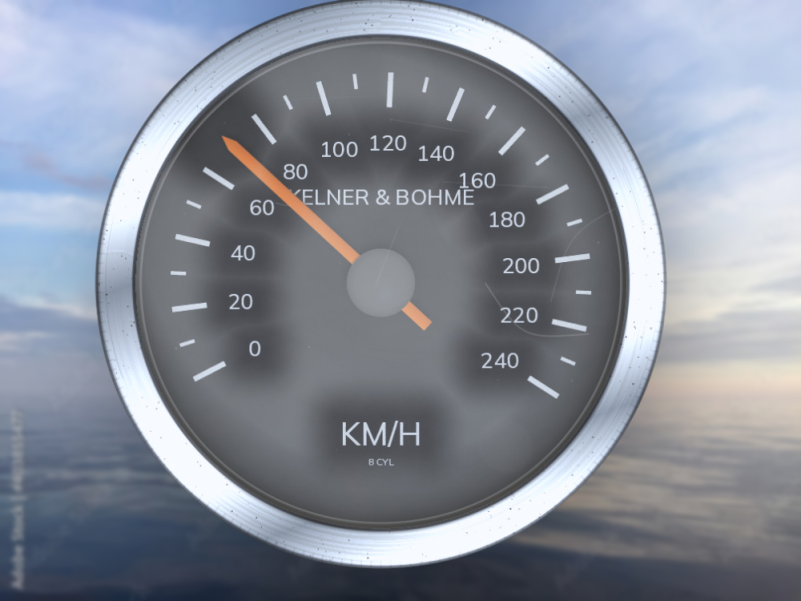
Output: 70 km/h
